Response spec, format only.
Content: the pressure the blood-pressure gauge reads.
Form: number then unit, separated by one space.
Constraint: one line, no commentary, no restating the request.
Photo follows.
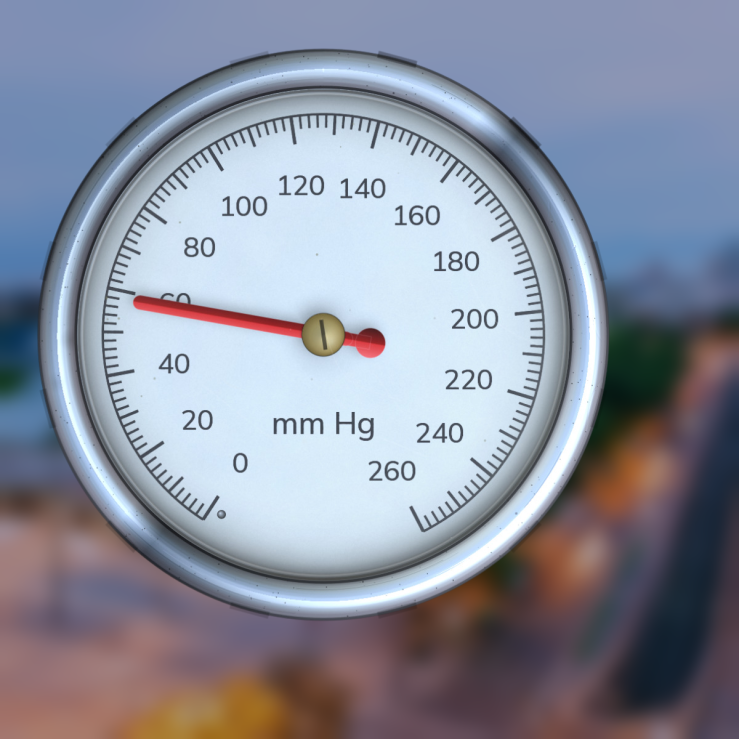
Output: 58 mmHg
